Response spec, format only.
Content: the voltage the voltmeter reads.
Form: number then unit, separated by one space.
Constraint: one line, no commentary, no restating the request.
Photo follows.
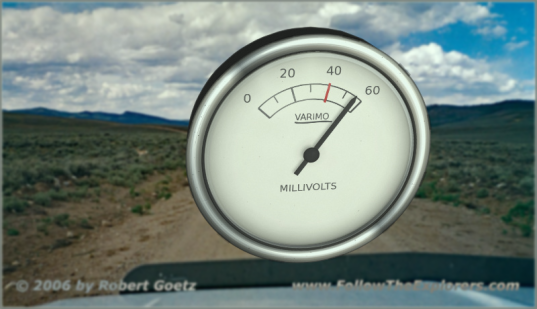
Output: 55 mV
